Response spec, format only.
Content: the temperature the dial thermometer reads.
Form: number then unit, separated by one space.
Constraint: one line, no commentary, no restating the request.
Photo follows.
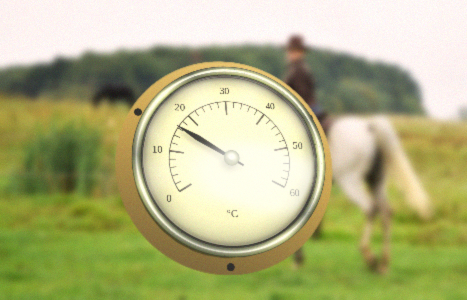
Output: 16 °C
